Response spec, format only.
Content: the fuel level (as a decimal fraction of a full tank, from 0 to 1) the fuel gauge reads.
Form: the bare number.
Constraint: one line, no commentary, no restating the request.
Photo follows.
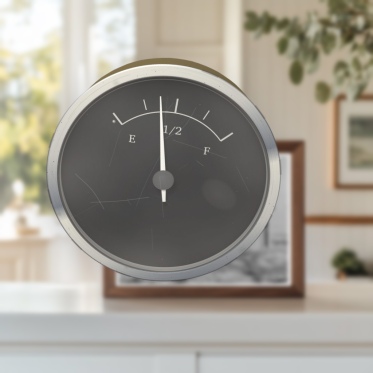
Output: 0.375
